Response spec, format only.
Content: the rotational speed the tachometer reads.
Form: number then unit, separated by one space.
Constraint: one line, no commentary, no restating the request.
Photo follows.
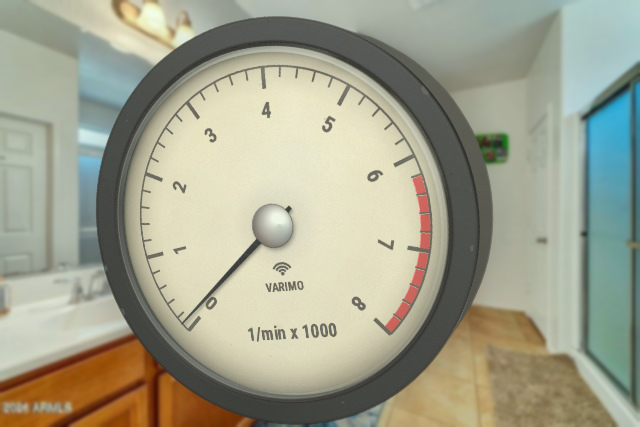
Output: 100 rpm
